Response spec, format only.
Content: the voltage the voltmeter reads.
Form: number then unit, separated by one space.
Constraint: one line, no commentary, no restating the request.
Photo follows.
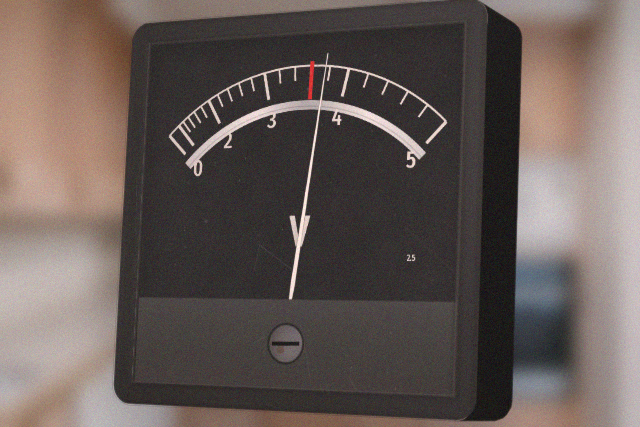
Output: 3.8 V
